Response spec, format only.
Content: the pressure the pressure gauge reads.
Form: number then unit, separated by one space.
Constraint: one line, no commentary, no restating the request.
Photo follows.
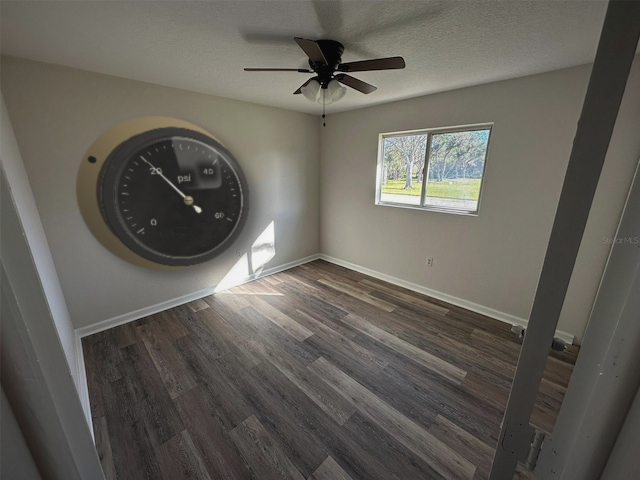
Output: 20 psi
